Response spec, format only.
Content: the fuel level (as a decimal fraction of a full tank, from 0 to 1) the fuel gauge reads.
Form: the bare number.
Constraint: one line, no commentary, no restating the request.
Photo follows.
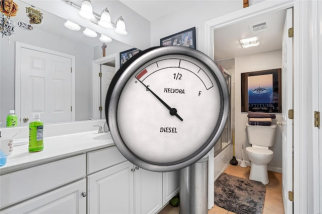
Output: 0
